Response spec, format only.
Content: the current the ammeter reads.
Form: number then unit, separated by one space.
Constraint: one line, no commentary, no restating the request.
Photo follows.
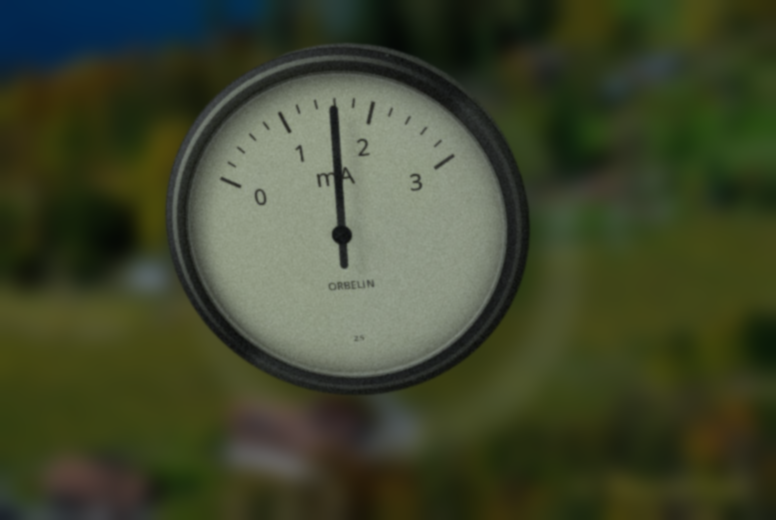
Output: 1.6 mA
